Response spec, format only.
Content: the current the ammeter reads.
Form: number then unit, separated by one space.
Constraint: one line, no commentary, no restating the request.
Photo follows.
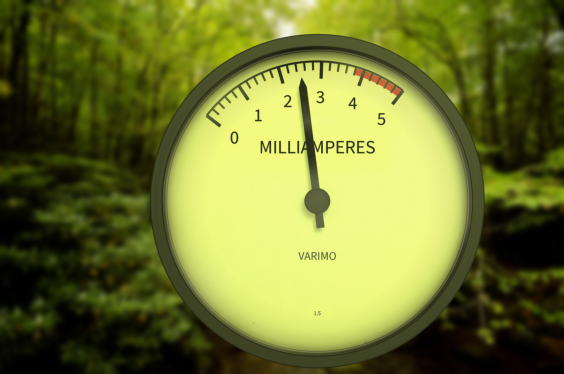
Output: 2.5 mA
